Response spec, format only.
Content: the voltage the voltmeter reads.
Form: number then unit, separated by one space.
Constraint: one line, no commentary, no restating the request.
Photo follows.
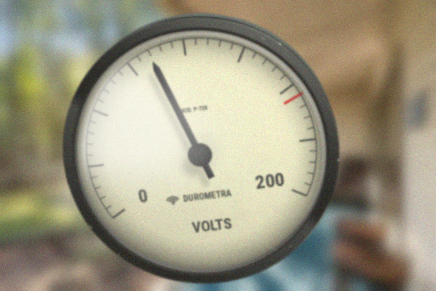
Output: 85 V
